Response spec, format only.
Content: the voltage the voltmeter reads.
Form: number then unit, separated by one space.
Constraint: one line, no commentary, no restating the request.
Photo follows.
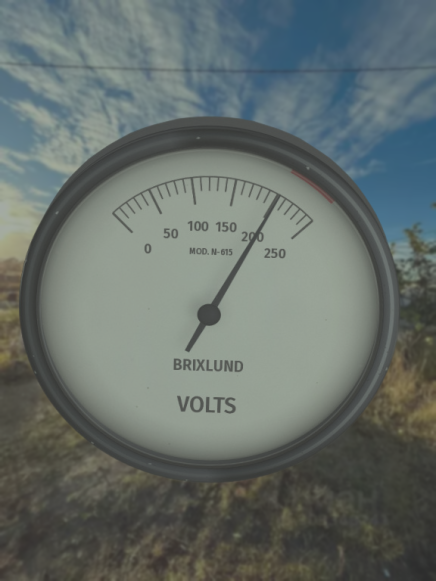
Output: 200 V
